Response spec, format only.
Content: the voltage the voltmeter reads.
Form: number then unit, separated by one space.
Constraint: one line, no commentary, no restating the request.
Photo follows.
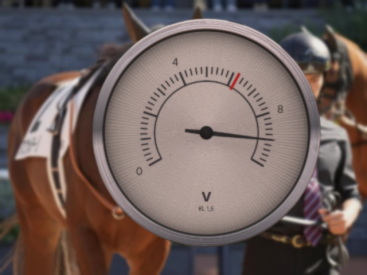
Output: 9 V
